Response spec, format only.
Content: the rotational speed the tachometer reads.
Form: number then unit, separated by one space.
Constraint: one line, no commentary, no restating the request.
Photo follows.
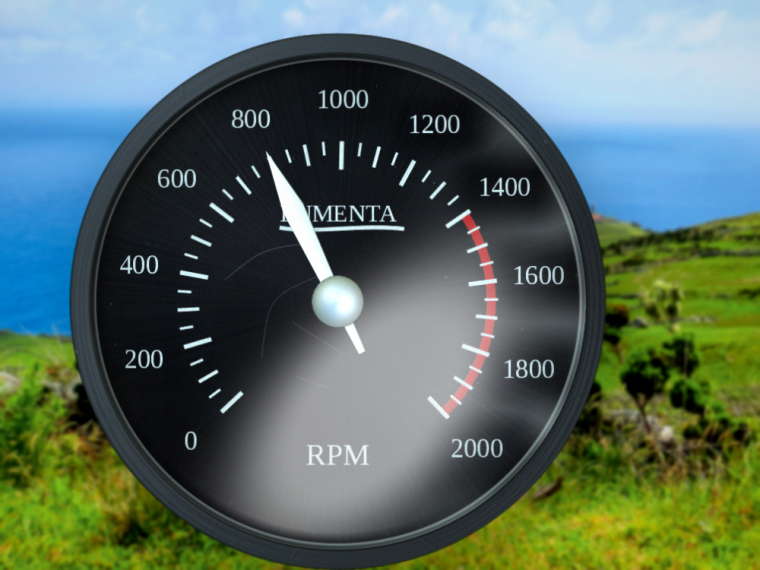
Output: 800 rpm
